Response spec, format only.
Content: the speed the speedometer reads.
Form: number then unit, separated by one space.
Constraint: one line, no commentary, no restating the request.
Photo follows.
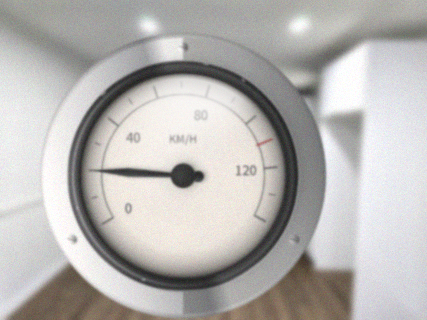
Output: 20 km/h
